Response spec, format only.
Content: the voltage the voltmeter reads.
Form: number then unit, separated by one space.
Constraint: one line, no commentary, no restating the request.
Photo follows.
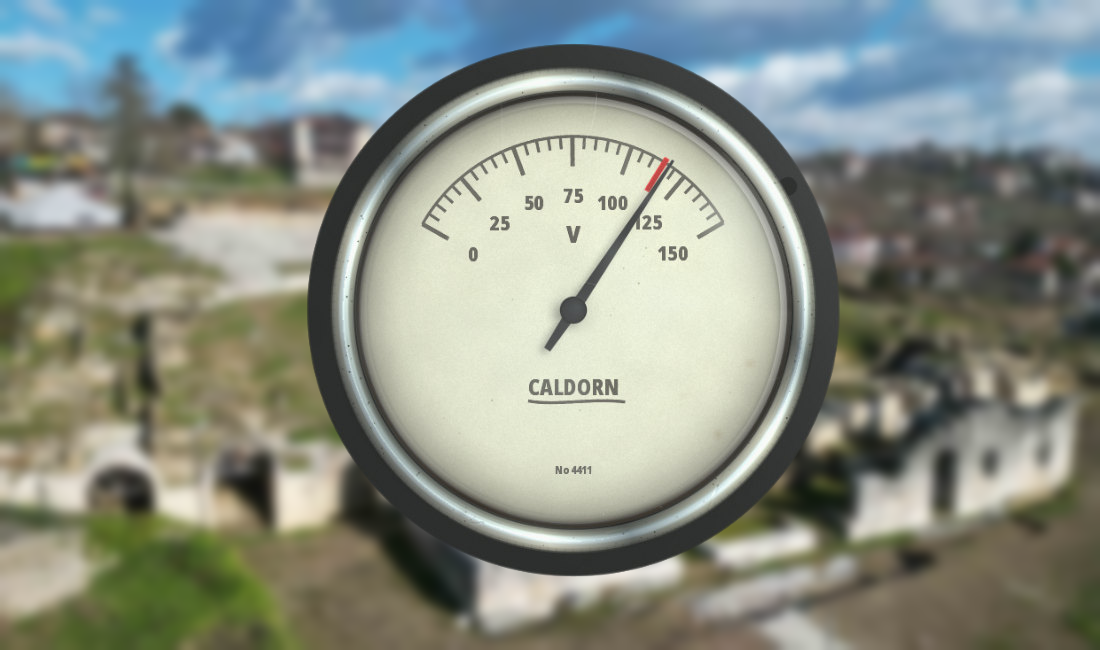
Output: 117.5 V
